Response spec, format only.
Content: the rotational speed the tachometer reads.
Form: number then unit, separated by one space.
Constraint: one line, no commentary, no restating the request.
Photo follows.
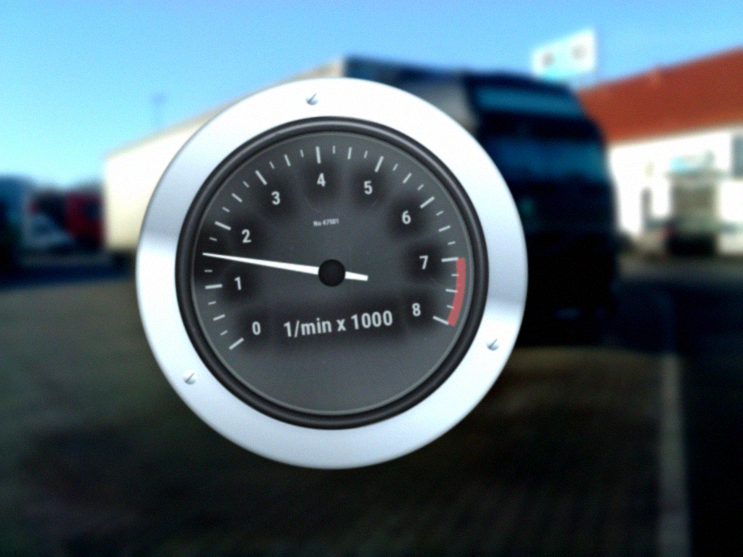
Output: 1500 rpm
